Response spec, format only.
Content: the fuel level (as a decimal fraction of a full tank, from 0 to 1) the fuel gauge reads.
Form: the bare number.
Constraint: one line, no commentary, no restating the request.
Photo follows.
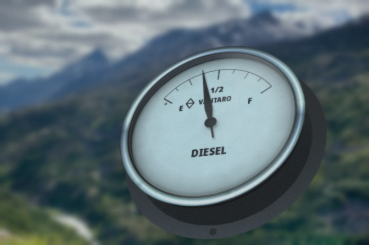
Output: 0.375
